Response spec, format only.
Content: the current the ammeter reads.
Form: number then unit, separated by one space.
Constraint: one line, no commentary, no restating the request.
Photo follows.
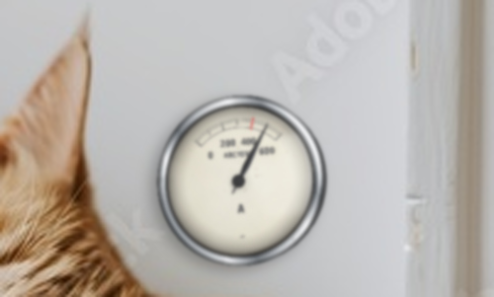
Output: 500 A
